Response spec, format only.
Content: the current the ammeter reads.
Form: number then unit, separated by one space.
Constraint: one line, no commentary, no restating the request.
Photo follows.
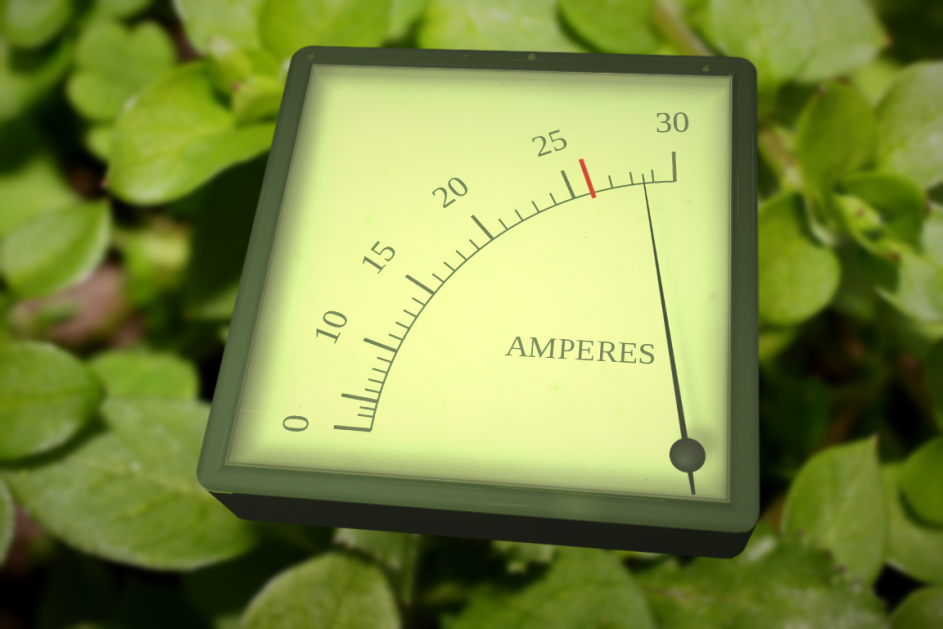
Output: 28.5 A
